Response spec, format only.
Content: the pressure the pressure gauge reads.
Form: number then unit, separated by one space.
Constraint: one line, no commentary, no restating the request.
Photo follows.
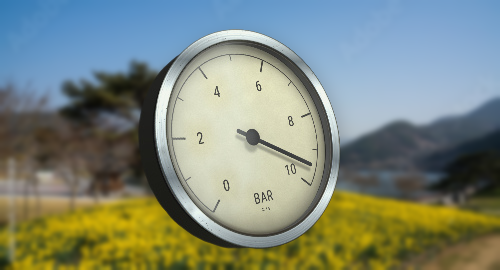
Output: 9.5 bar
